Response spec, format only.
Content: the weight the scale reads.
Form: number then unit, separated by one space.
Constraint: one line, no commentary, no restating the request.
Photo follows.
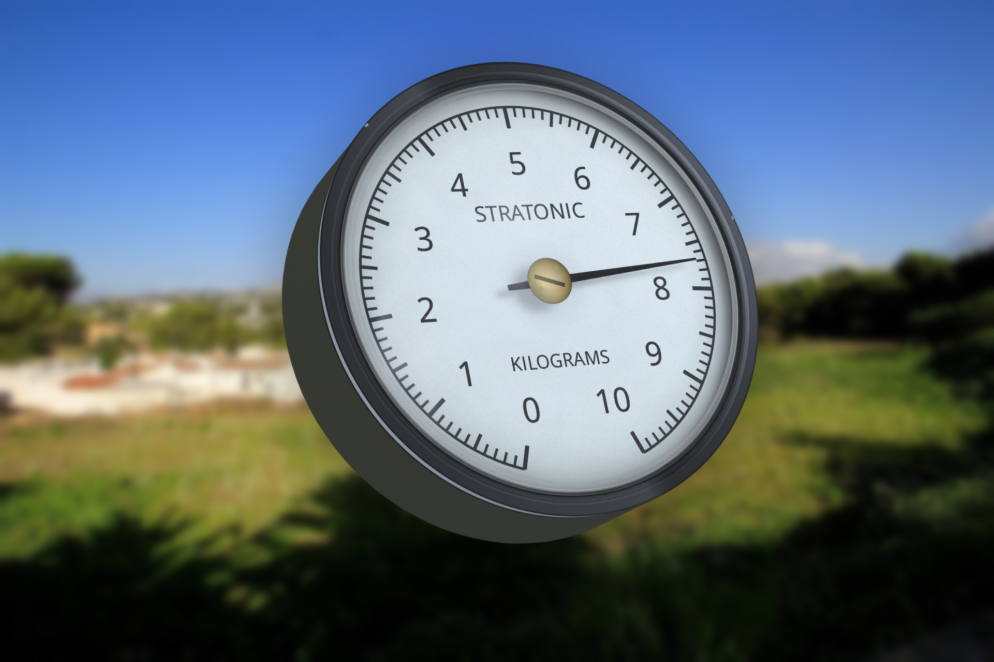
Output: 7.7 kg
